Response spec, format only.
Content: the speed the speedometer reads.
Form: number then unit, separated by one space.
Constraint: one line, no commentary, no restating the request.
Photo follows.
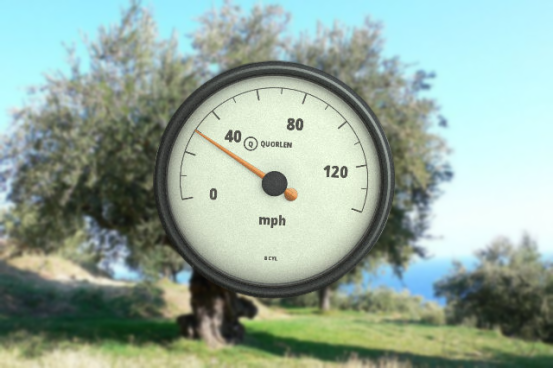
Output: 30 mph
